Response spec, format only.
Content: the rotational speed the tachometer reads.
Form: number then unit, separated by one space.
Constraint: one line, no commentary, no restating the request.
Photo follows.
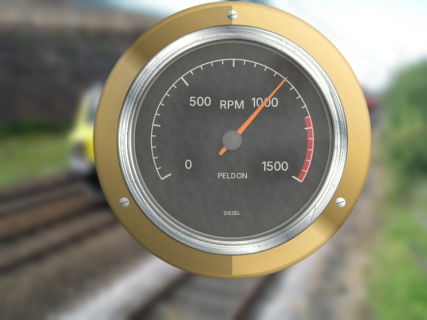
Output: 1000 rpm
